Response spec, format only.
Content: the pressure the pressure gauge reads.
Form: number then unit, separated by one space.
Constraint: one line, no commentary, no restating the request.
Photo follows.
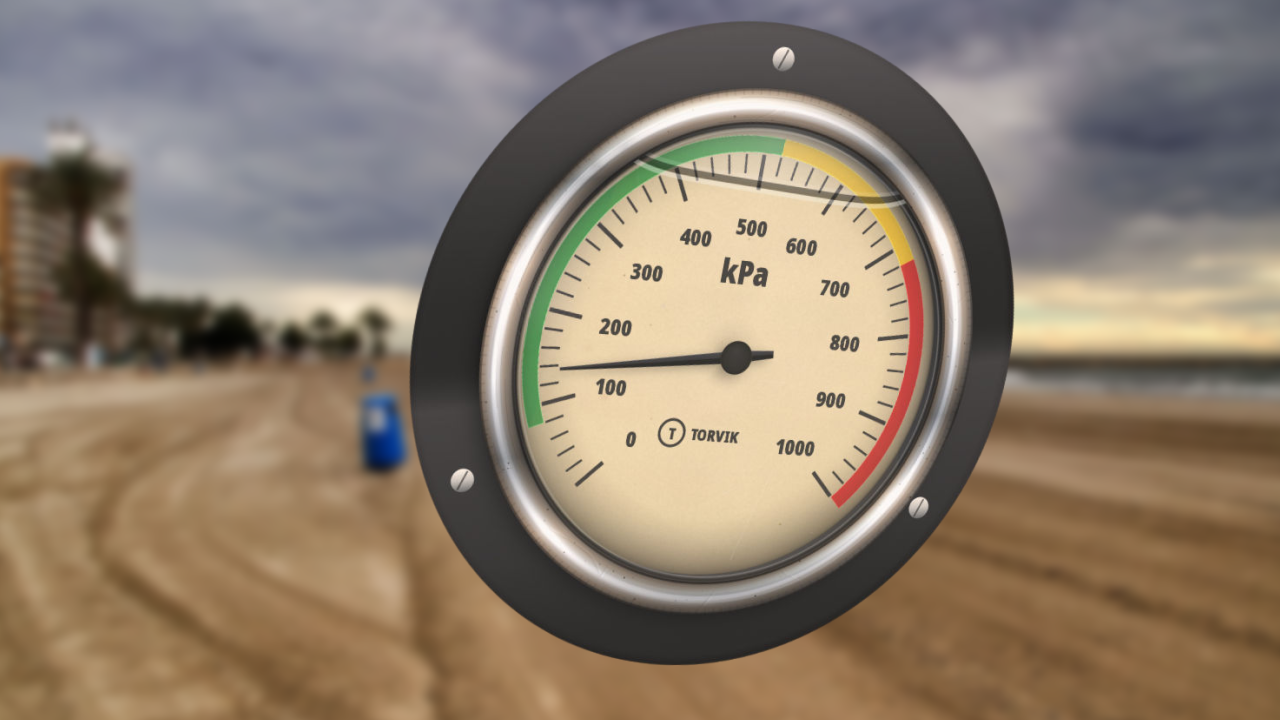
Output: 140 kPa
